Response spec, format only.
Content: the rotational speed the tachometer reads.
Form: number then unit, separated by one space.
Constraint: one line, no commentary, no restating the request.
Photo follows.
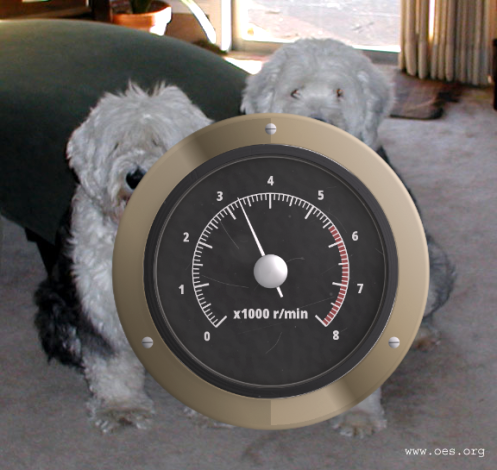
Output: 3300 rpm
